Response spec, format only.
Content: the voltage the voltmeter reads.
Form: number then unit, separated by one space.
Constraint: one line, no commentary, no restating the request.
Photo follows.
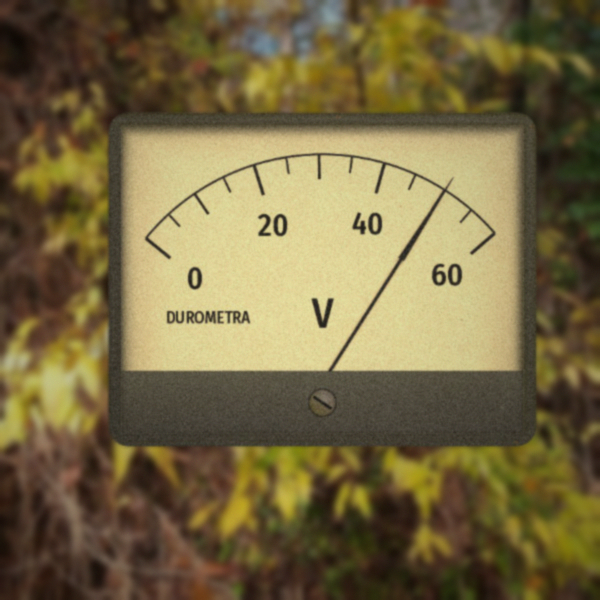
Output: 50 V
